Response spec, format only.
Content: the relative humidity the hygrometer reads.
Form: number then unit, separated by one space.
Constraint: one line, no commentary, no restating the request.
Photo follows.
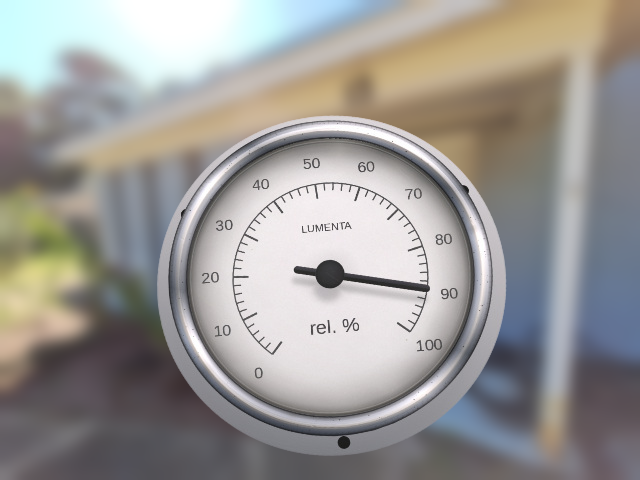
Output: 90 %
